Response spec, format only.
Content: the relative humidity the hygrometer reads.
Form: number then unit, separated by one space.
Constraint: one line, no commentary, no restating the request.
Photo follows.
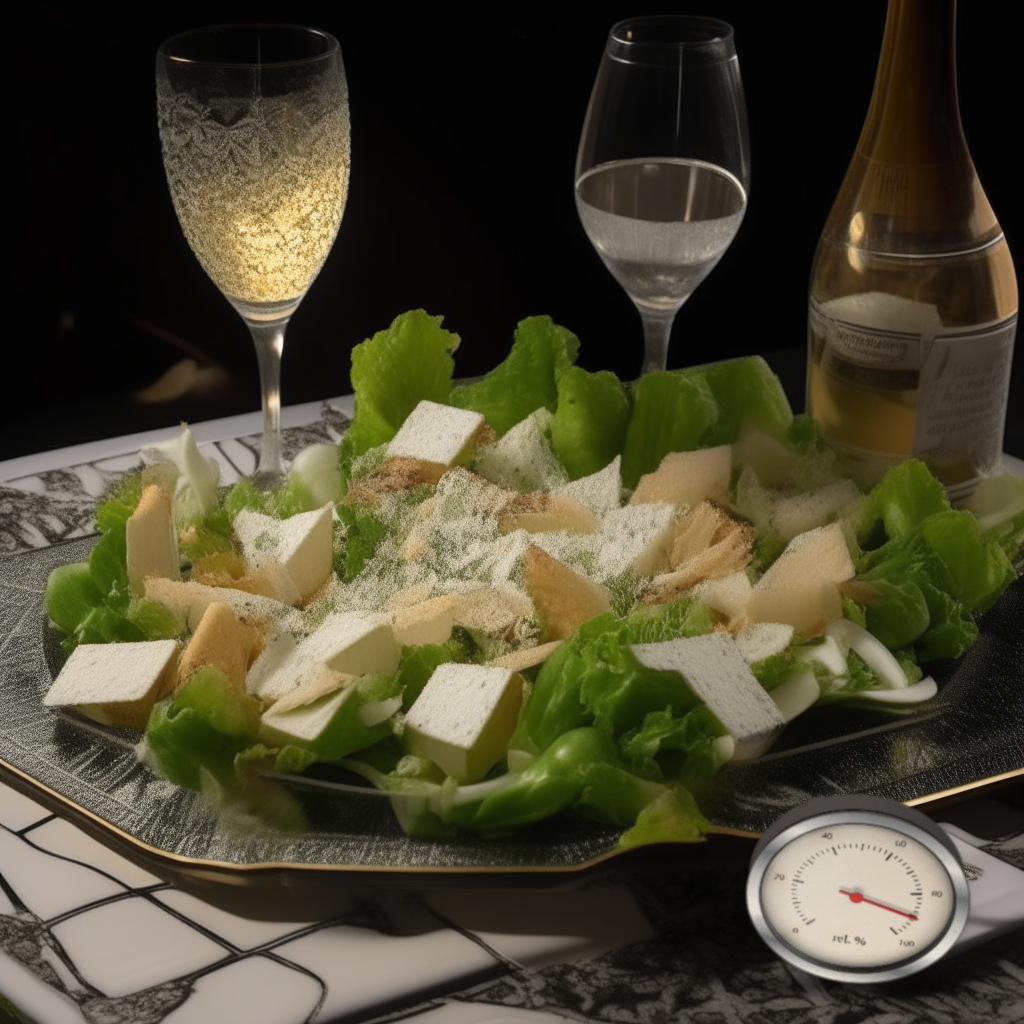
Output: 90 %
